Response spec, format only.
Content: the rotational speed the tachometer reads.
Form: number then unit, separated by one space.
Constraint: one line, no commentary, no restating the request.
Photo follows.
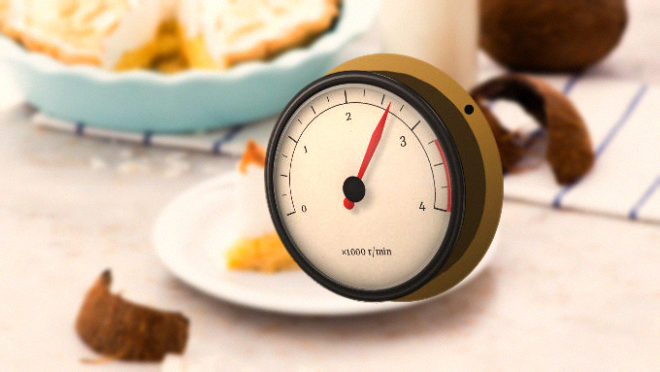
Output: 2625 rpm
